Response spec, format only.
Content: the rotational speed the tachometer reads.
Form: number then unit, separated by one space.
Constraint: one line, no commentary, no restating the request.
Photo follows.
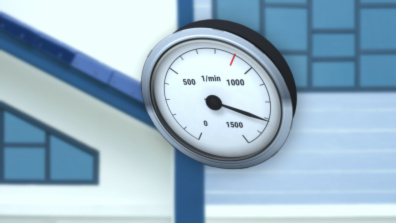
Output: 1300 rpm
